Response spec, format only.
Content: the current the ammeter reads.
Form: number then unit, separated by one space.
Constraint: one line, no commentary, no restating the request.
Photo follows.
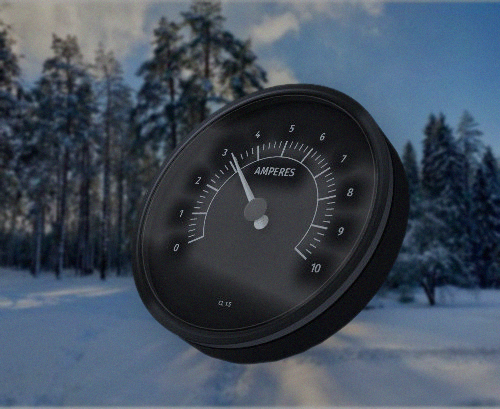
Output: 3.2 A
